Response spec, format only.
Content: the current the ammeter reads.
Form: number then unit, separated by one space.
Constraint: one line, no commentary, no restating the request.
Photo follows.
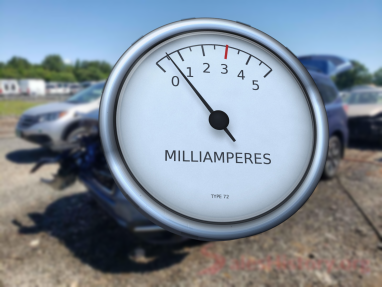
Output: 0.5 mA
